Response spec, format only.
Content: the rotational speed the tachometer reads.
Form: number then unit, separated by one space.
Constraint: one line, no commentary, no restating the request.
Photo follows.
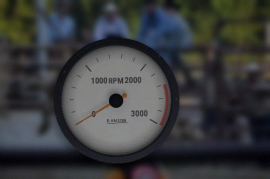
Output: 0 rpm
